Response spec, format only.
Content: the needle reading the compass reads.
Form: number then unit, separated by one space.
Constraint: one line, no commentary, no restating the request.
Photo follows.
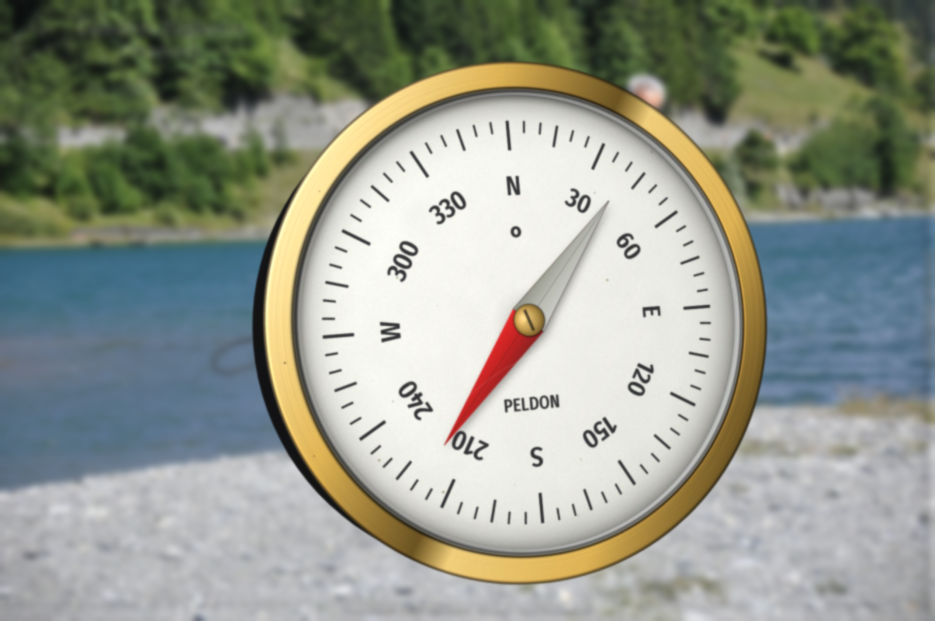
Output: 220 °
